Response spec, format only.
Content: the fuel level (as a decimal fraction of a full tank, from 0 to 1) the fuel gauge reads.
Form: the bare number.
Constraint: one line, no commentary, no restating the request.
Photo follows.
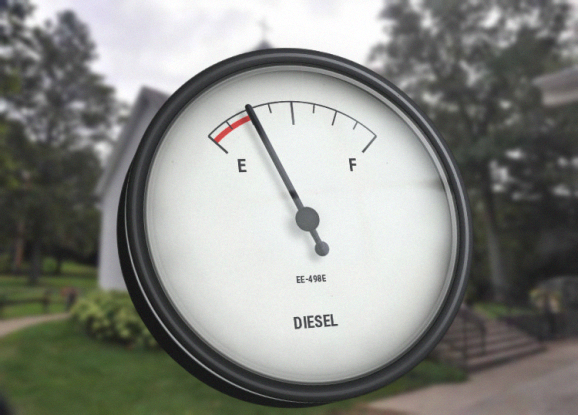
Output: 0.25
